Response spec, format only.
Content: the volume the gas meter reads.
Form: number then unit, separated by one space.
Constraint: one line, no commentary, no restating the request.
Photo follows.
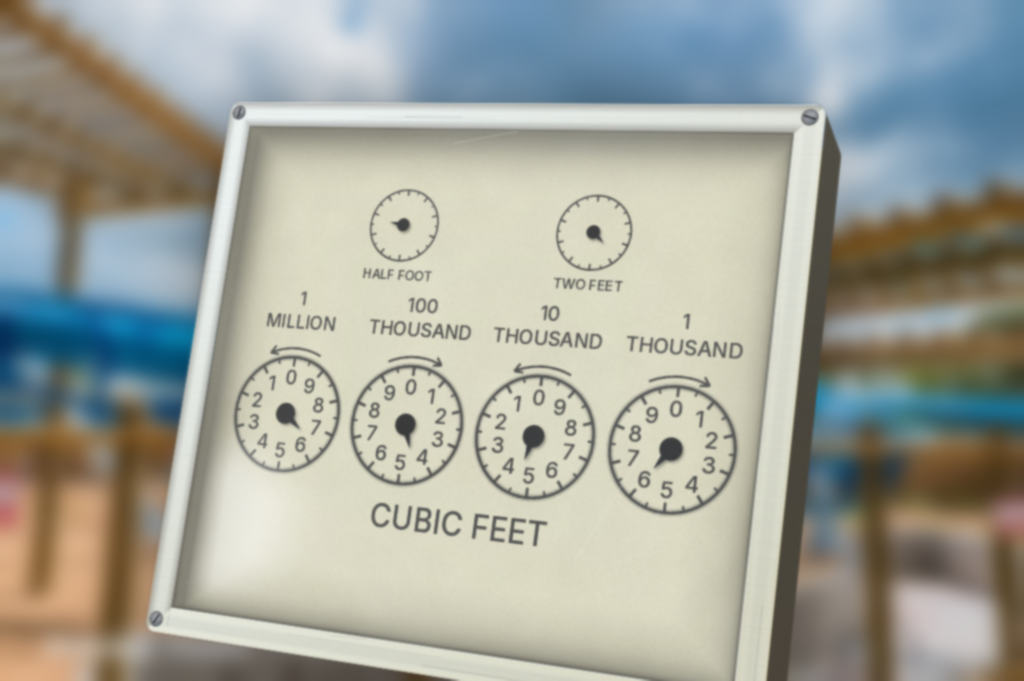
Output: 644600 ft³
